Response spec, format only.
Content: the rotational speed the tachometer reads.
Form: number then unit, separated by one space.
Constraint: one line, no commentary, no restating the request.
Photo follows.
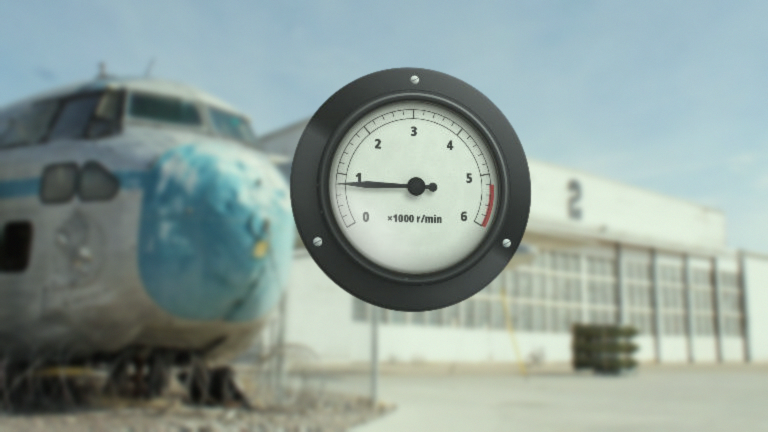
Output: 800 rpm
